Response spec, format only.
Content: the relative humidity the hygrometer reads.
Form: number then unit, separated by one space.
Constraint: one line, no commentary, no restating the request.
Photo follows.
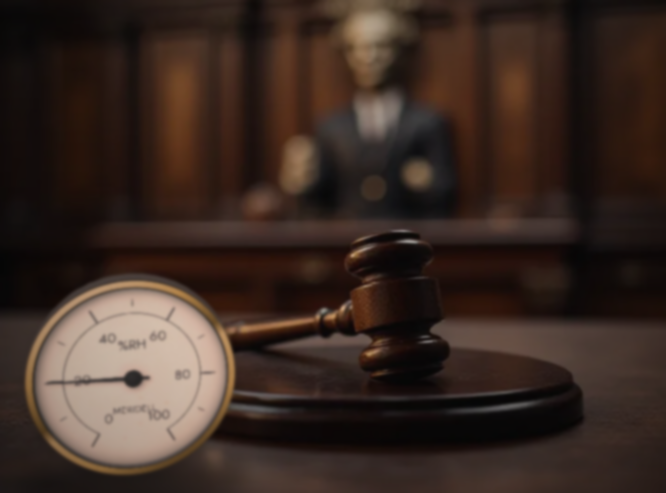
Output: 20 %
